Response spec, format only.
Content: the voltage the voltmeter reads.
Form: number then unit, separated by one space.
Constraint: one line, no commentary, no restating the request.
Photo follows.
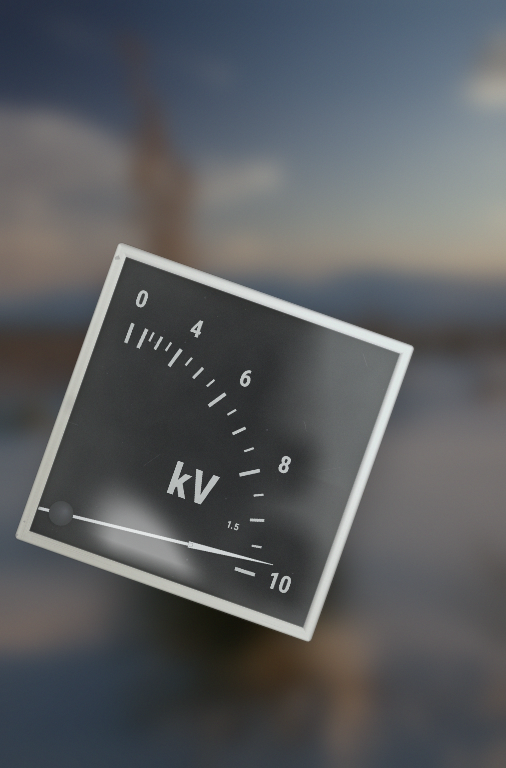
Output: 9.75 kV
